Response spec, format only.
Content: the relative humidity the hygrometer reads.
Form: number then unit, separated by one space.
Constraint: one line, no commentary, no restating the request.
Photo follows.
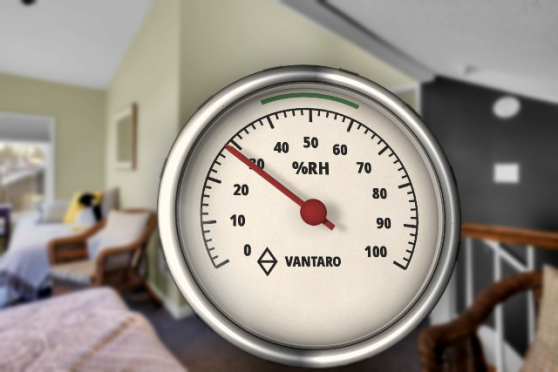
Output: 28 %
